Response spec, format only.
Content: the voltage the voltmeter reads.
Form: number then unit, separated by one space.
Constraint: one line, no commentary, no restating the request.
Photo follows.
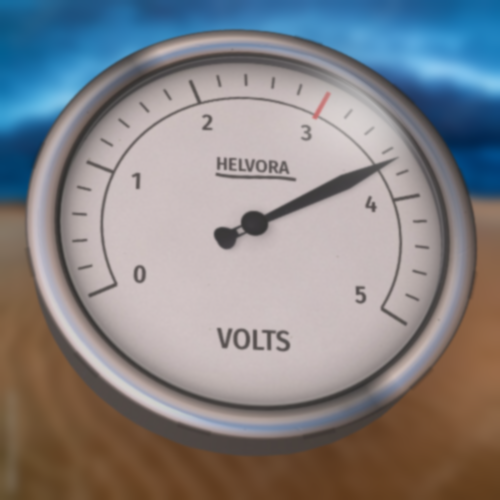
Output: 3.7 V
